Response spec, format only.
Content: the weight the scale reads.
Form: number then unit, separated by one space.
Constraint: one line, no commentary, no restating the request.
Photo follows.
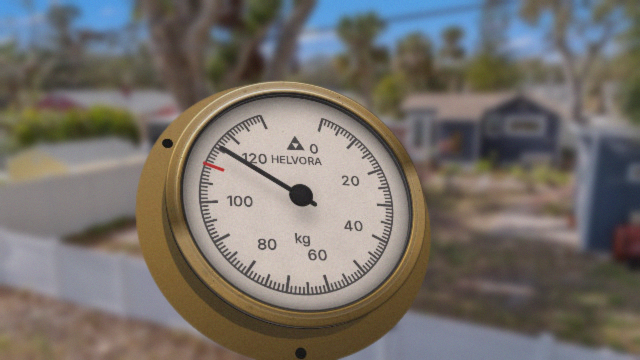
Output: 115 kg
